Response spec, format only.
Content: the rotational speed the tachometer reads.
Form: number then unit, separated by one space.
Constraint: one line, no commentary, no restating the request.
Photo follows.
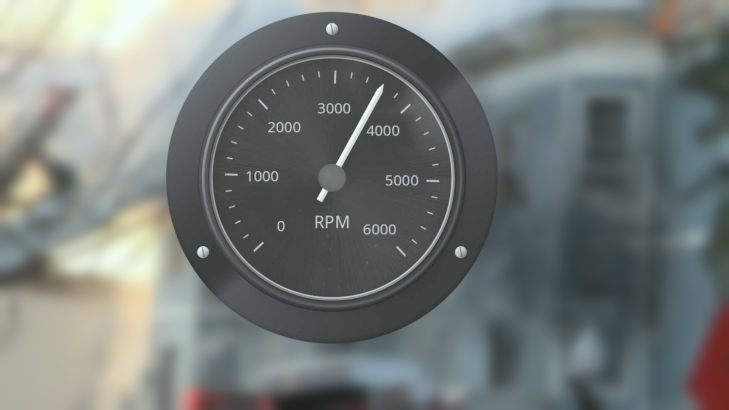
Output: 3600 rpm
